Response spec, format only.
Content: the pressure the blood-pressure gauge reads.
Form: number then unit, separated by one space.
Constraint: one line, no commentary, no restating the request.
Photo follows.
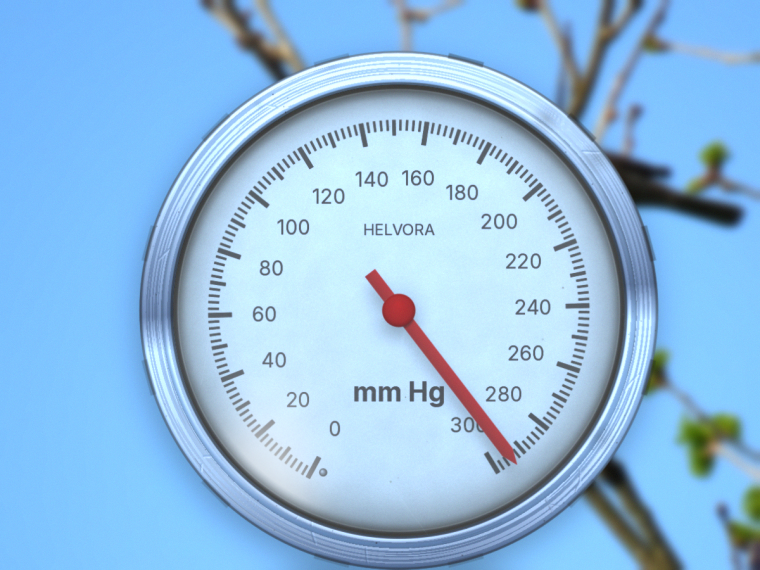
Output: 294 mmHg
